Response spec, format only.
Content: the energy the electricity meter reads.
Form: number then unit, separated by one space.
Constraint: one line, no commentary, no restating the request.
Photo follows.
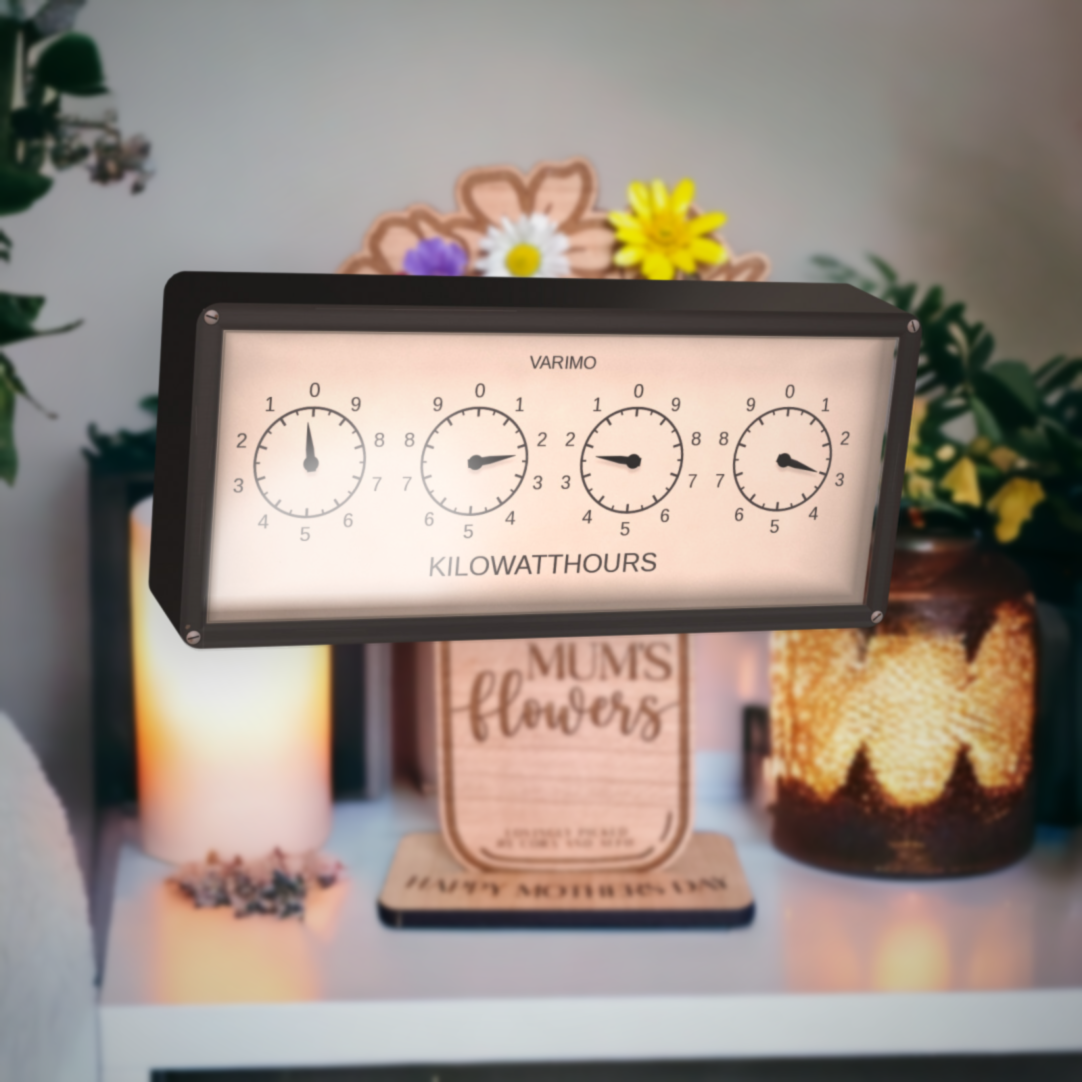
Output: 223 kWh
